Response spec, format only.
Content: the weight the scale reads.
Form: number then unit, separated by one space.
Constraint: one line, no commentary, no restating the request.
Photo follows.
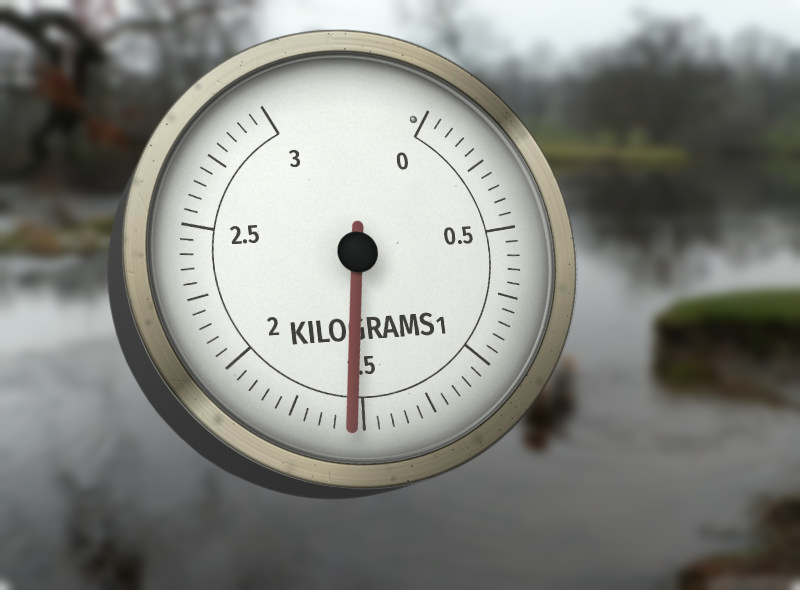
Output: 1.55 kg
